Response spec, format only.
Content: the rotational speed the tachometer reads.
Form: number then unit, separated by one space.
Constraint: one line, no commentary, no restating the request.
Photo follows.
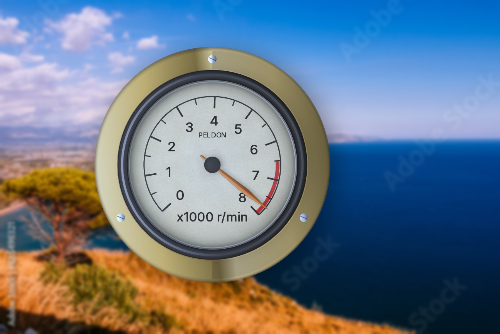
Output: 7750 rpm
